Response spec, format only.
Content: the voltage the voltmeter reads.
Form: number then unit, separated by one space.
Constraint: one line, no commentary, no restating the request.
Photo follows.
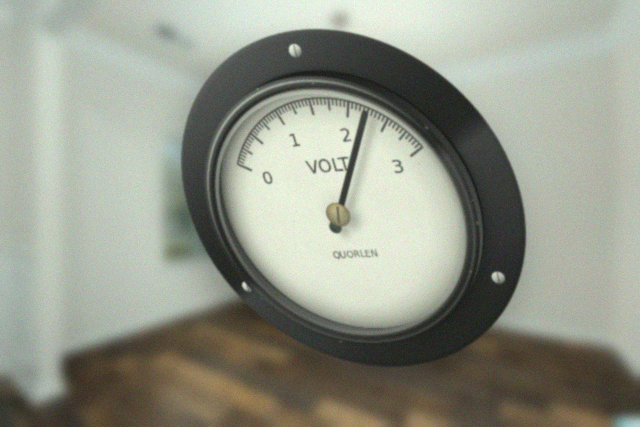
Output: 2.25 V
